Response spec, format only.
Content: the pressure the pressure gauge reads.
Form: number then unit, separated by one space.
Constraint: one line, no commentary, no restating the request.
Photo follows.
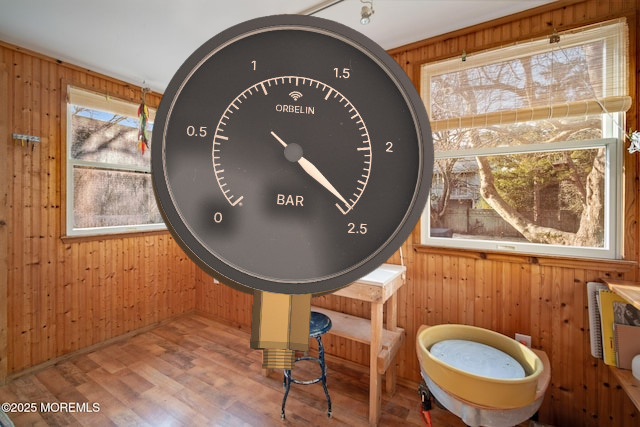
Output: 2.45 bar
